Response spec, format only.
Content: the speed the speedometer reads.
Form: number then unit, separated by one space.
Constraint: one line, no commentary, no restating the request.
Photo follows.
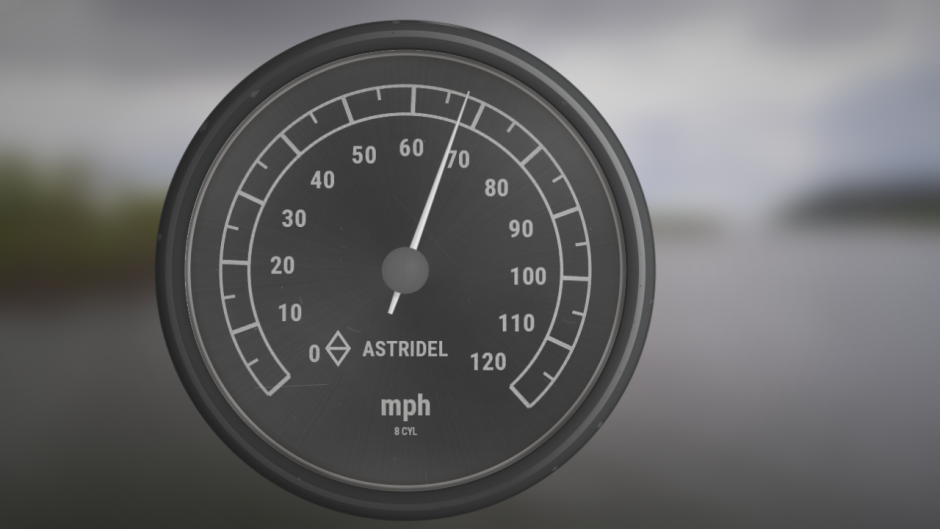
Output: 67.5 mph
